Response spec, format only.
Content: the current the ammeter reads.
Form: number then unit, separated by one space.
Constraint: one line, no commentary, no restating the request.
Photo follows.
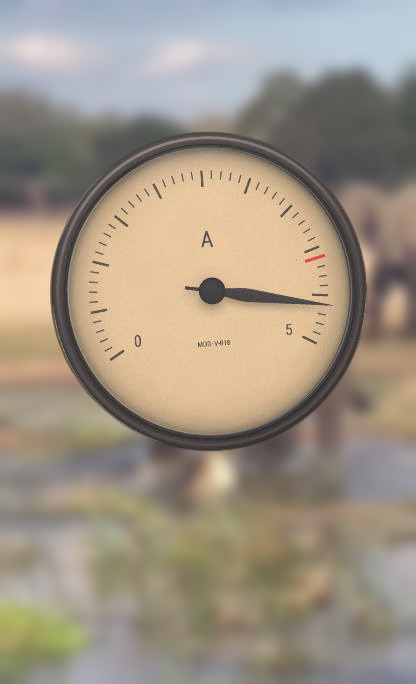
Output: 4.6 A
